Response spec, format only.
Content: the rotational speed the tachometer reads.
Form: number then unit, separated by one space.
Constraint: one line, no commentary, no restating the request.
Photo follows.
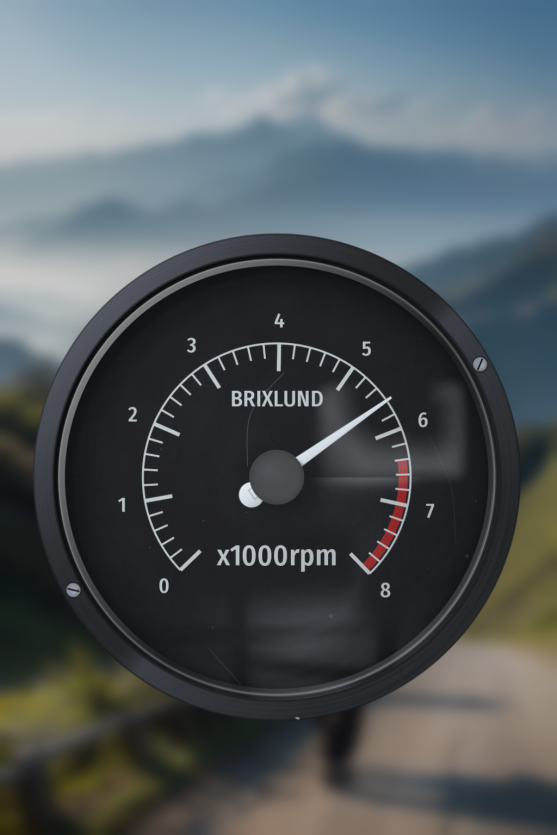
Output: 5600 rpm
